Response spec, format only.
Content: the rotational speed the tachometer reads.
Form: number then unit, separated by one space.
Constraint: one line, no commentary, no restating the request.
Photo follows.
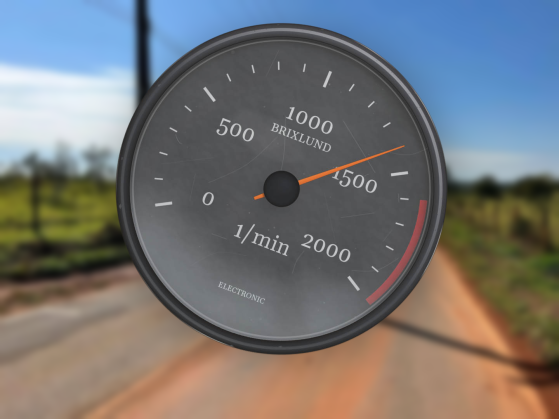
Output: 1400 rpm
